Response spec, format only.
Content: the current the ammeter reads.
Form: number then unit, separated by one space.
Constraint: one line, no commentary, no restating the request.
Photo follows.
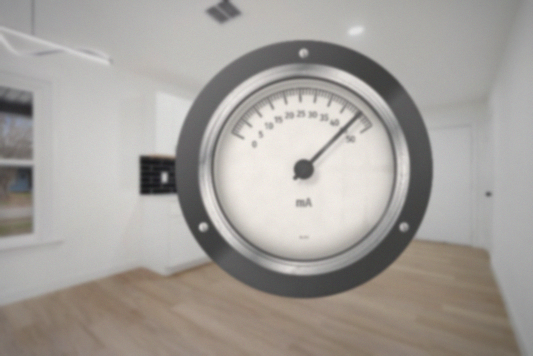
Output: 45 mA
